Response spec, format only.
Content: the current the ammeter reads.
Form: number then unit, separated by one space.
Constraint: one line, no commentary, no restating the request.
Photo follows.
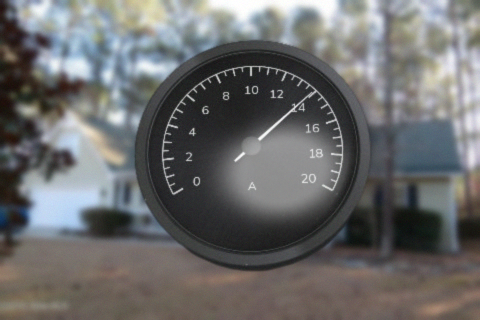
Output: 14 A
